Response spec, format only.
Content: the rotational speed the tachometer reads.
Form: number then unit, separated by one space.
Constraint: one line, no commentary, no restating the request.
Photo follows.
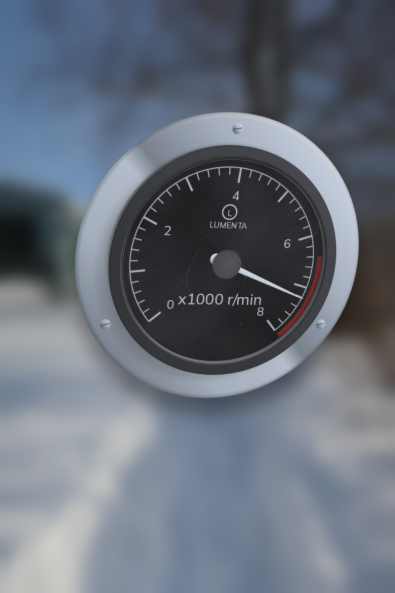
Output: 7200 rpm
